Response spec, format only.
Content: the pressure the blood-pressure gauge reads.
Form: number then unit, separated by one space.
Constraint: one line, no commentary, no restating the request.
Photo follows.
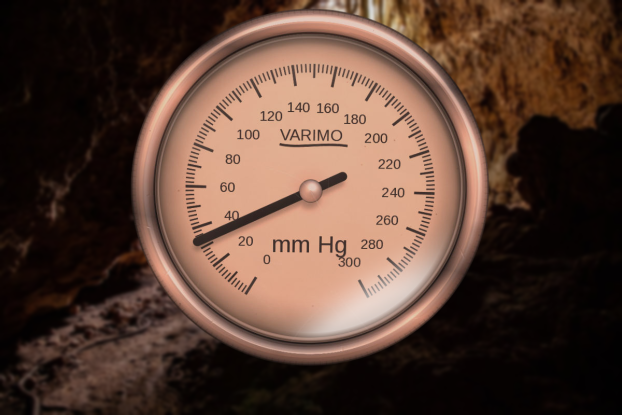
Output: 34 mmHg
